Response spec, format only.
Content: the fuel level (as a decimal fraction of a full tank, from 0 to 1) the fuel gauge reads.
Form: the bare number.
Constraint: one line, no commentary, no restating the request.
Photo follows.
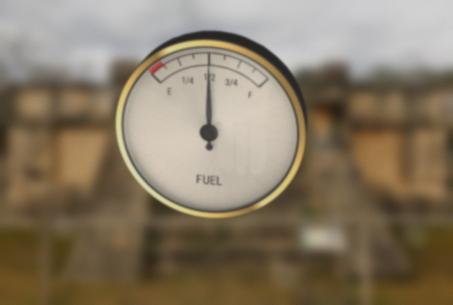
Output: 0.5
